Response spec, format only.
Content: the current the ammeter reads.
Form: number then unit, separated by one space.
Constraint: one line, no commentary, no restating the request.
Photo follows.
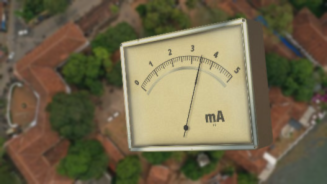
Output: 3.5 mA
